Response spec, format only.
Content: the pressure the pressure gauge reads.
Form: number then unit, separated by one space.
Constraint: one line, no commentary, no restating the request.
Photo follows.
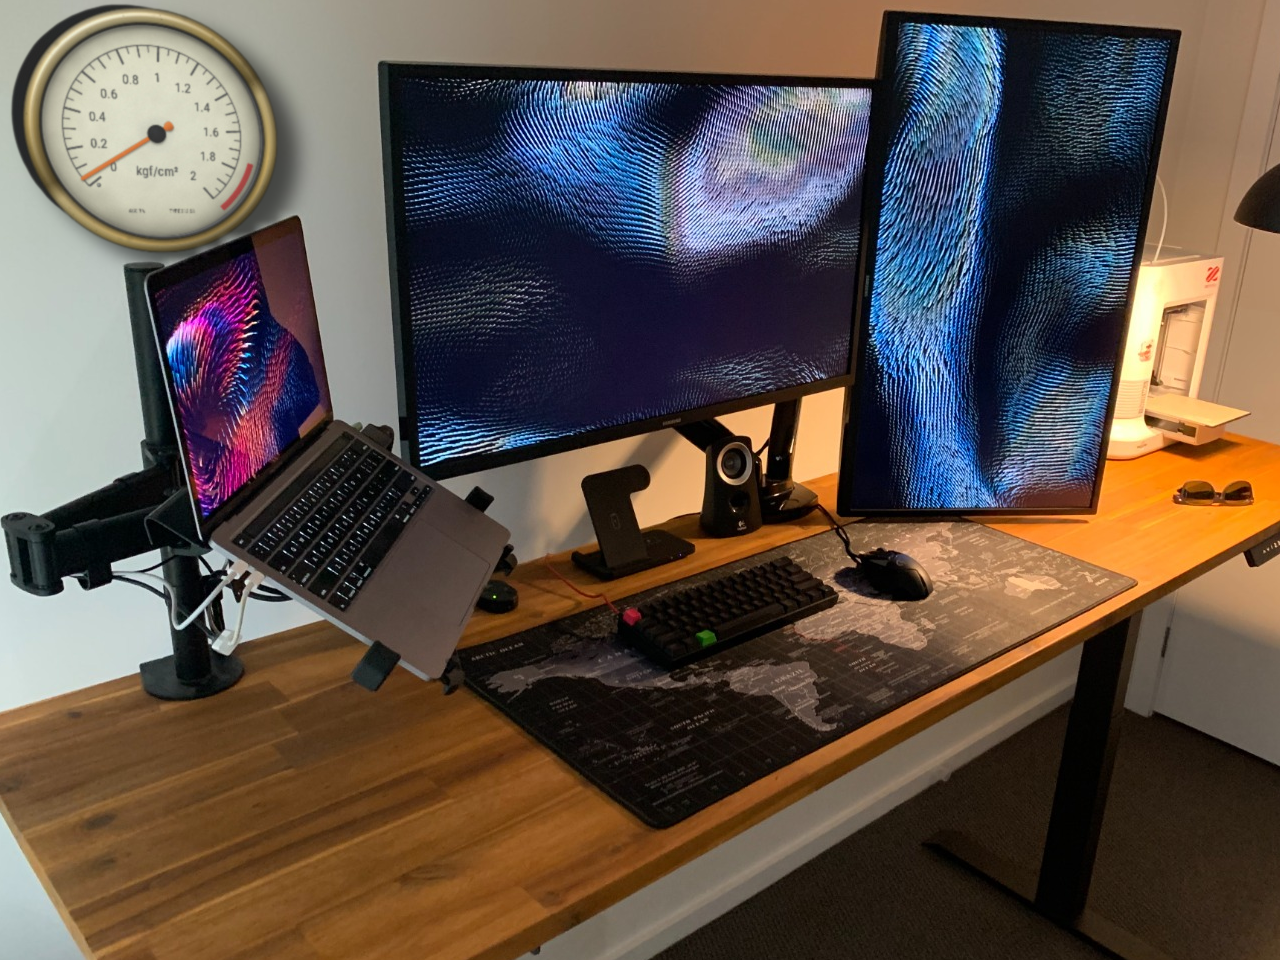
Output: 0.05 kg/cm²
